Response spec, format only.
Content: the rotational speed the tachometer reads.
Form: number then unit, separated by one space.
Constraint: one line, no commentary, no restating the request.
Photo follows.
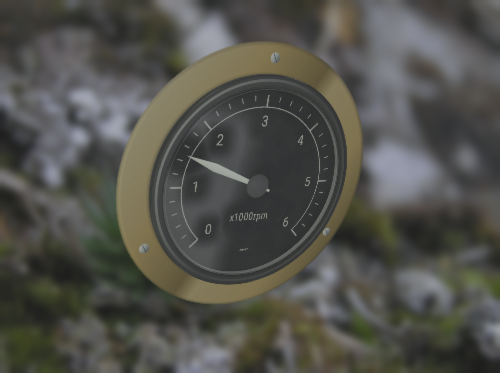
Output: 1500 rpm
